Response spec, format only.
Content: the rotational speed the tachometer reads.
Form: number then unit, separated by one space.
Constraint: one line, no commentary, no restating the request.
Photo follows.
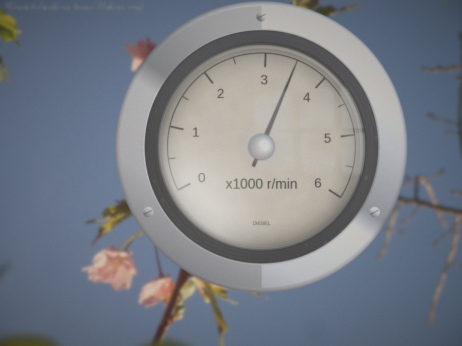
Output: 3500 rpm
